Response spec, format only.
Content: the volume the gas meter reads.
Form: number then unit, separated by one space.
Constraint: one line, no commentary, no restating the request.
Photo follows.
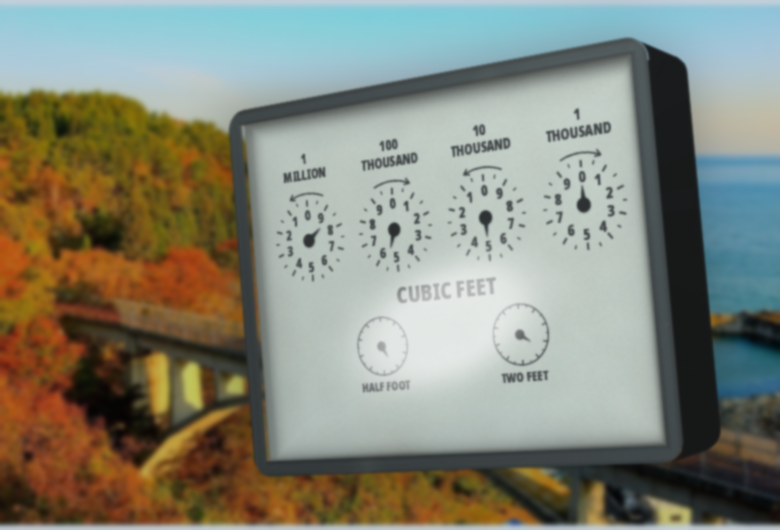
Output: 855000 ft³
